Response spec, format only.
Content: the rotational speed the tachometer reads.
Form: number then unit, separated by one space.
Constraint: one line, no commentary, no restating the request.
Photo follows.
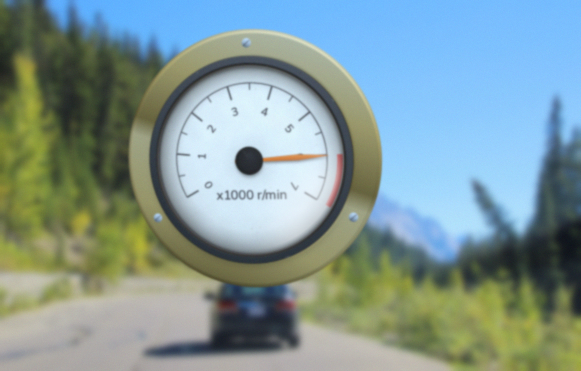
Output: 6000 rpm
